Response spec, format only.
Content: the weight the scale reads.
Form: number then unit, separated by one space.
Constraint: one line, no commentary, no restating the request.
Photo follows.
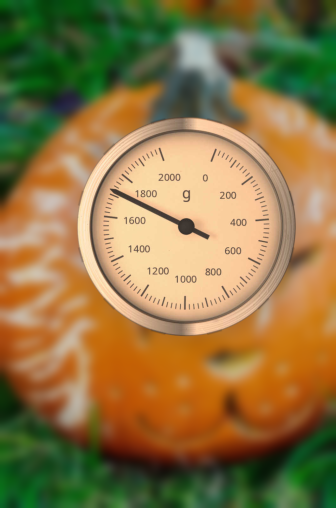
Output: 1720 g
